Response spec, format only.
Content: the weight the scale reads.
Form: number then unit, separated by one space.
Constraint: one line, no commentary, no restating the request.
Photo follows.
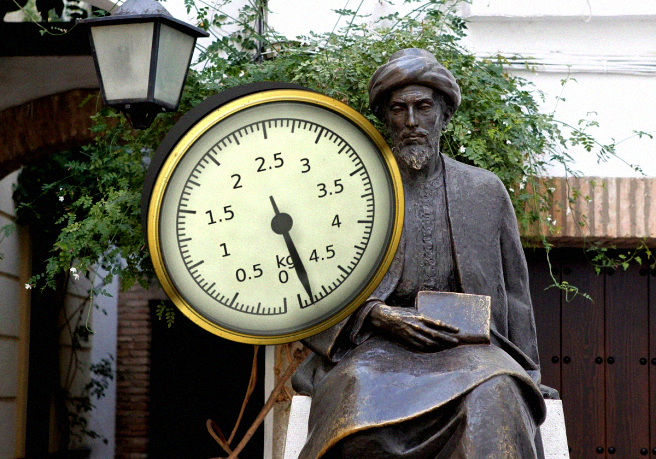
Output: 4.9 kg
